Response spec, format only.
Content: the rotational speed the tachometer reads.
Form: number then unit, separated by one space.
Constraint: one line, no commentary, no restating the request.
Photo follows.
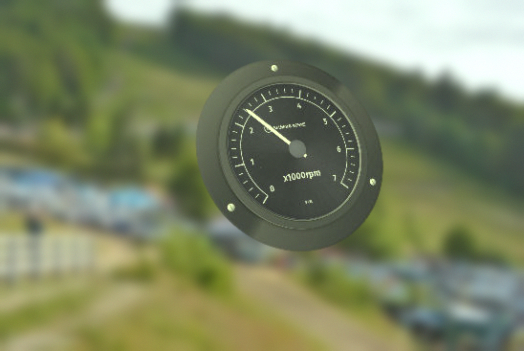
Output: 2400 rpm
